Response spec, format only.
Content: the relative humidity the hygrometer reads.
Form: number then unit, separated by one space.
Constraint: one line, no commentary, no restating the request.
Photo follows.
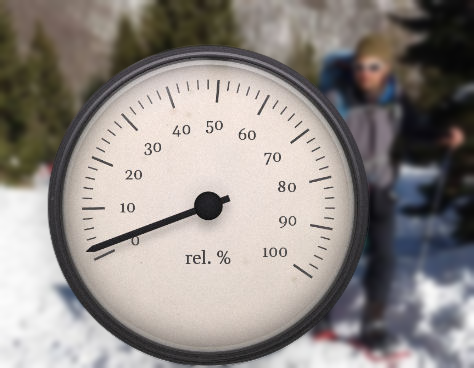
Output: 2 %
